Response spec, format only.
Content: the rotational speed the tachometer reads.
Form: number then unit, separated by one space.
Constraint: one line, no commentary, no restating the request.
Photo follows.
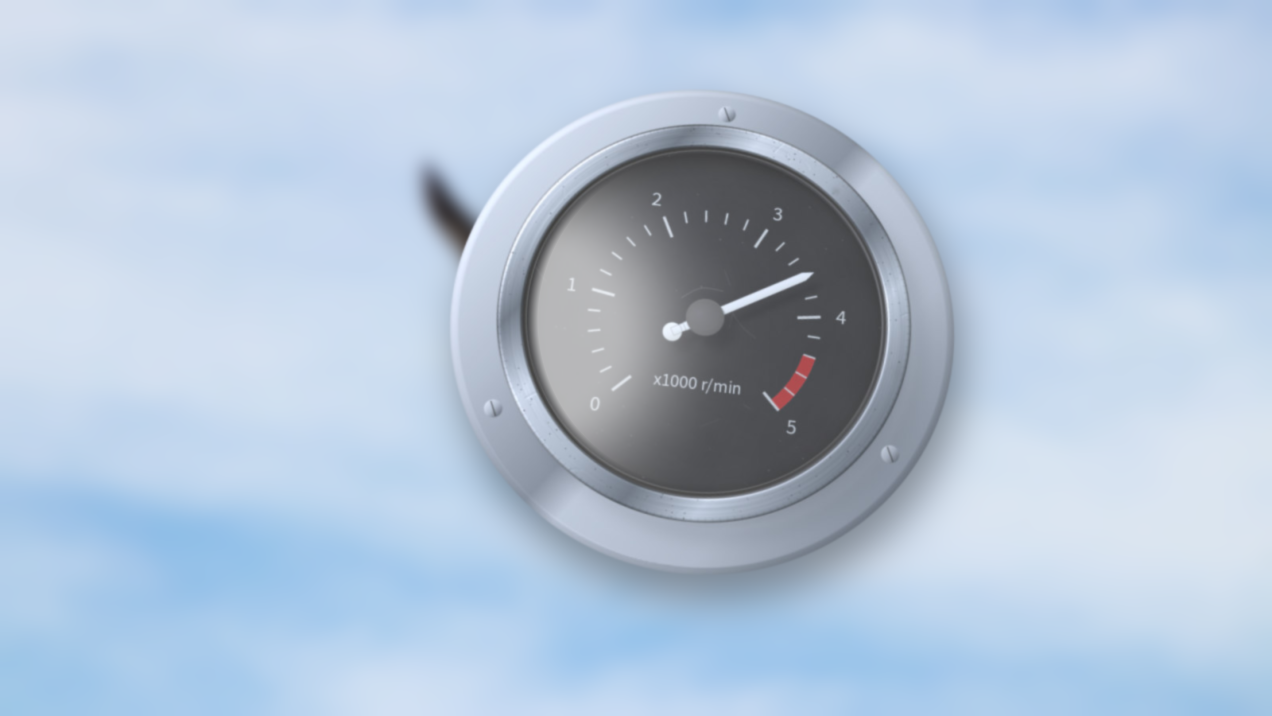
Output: 3600 rpm
